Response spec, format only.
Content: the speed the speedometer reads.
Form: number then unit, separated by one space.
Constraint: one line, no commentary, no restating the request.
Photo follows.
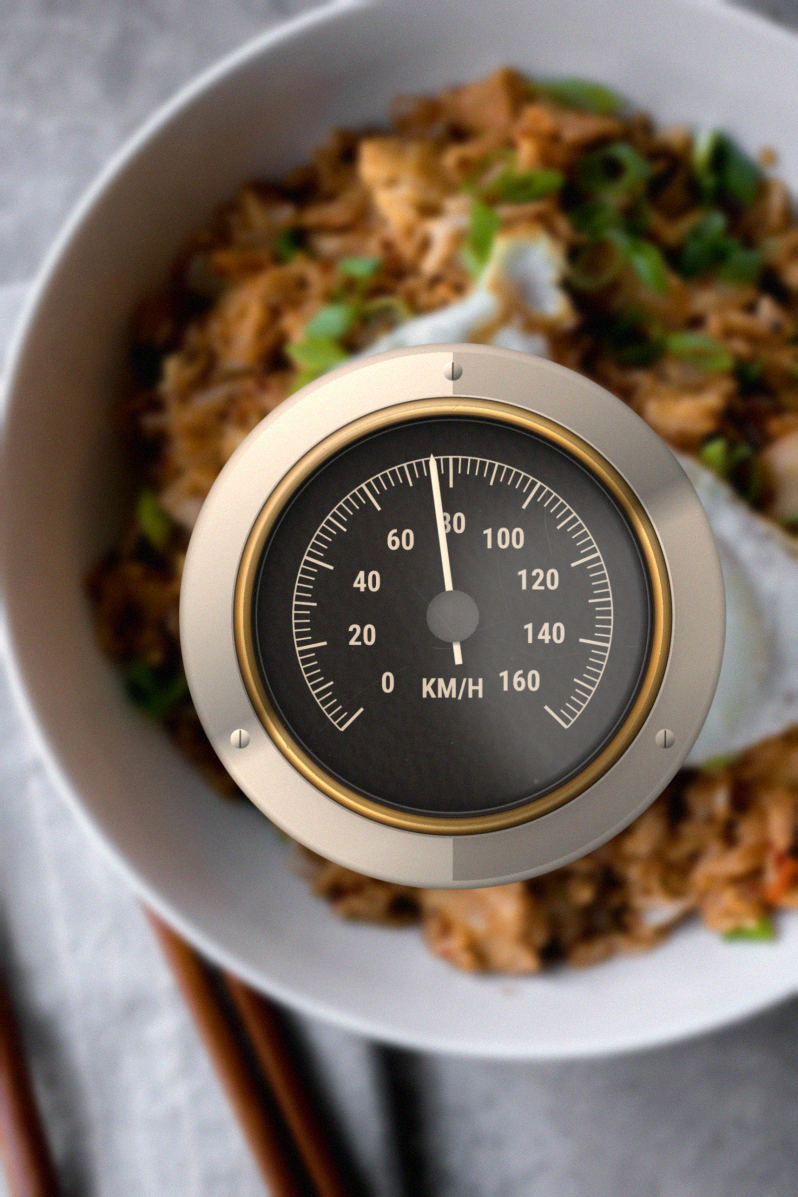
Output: 76 km/h
